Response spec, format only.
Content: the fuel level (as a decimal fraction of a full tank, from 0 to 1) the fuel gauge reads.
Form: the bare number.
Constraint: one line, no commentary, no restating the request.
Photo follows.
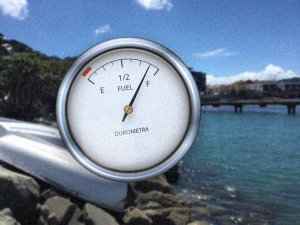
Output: 0.875
